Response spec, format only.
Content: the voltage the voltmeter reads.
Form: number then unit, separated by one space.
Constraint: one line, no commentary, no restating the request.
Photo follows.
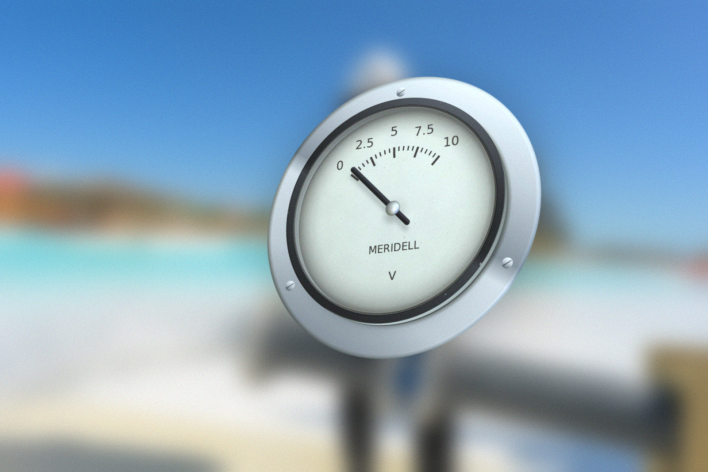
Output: 0.5 V
